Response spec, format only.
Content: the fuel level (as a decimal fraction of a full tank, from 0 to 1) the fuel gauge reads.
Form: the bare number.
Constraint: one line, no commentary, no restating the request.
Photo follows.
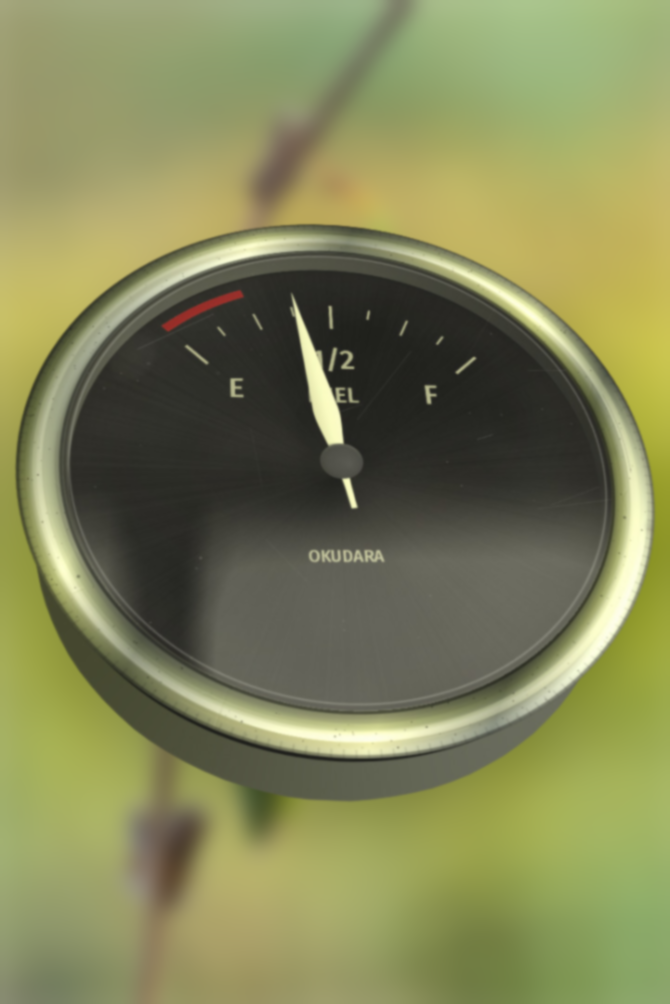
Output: 0.375
